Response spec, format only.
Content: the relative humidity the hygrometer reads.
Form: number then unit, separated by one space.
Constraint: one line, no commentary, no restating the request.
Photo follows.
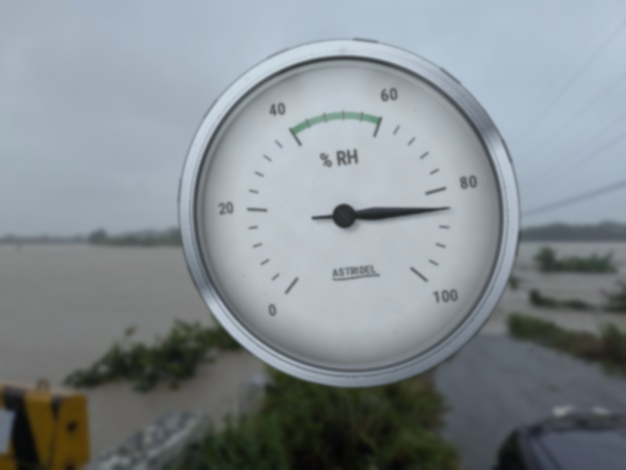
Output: 84 %
